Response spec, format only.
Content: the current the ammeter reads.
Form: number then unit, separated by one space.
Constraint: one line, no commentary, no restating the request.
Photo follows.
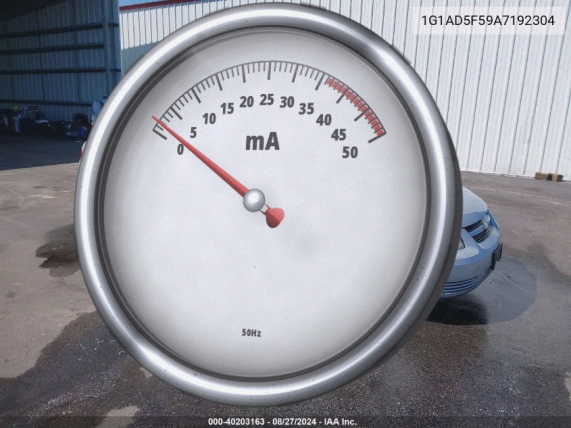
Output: 2 mA
